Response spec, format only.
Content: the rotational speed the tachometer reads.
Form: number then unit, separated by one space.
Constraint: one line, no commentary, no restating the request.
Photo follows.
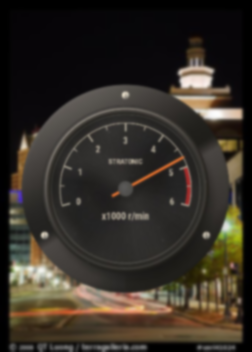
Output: 4750 rpm
